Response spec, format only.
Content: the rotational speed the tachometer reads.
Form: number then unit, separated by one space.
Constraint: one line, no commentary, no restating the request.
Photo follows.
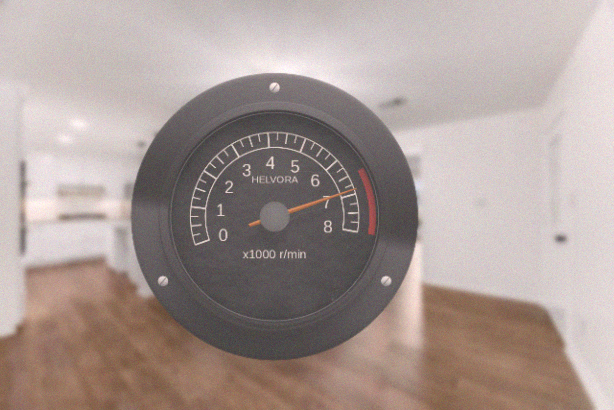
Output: 6875 rpm
